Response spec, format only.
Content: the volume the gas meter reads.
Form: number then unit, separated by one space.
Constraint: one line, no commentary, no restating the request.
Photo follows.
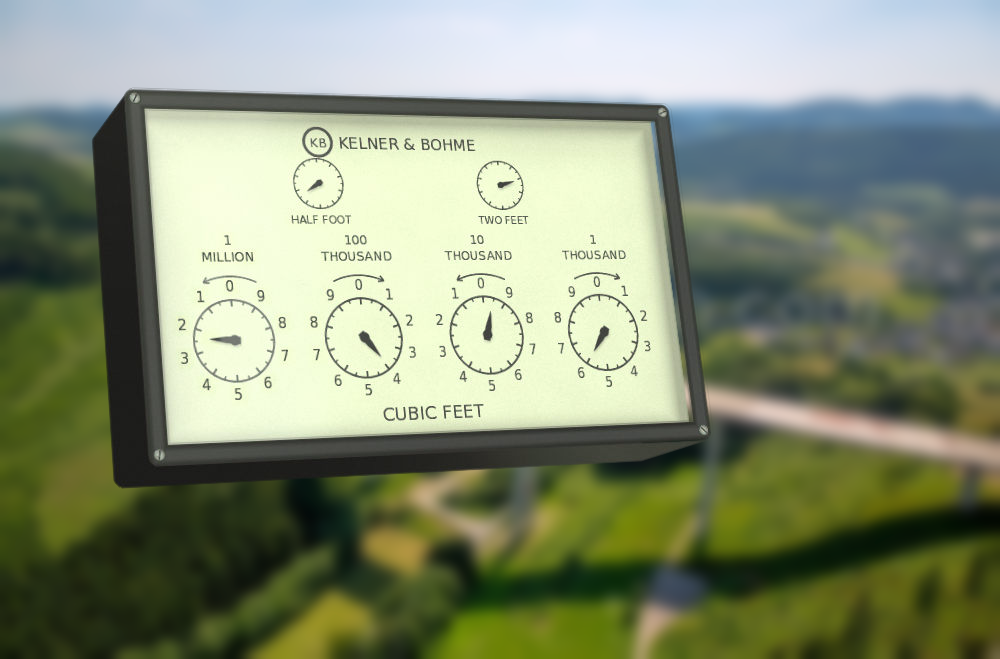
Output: 239600 ft³
